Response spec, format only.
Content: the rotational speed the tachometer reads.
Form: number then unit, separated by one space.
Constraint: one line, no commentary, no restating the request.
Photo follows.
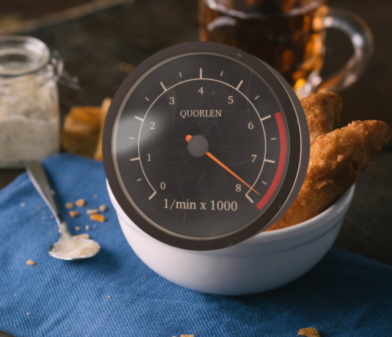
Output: 7750 rpm
